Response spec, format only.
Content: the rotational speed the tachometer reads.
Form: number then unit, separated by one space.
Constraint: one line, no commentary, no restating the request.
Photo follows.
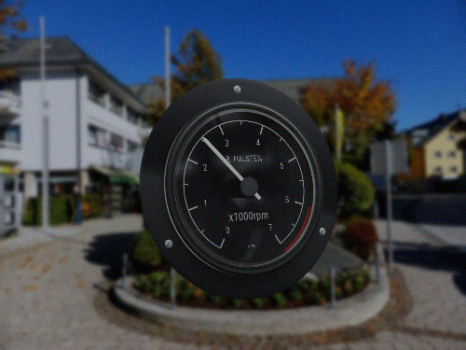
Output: 2500 rpm
